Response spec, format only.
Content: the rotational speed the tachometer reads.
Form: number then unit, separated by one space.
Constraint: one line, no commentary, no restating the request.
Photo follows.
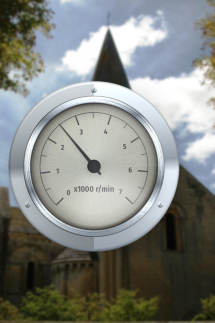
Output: 2500 rpm
